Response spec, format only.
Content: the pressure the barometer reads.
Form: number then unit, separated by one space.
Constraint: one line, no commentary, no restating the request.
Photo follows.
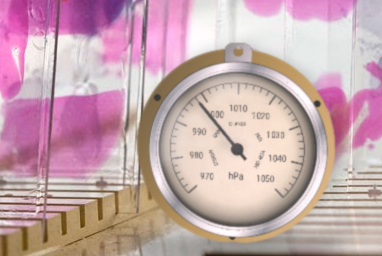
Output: 998 hPa
